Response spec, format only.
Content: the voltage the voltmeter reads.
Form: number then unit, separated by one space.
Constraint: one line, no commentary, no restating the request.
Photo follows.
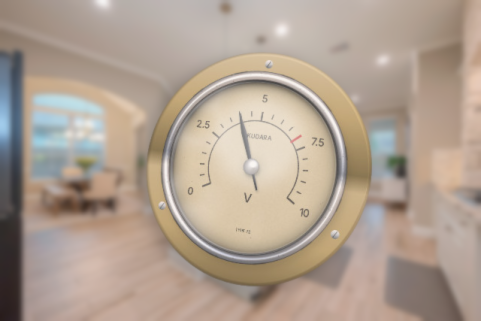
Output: 4 V
